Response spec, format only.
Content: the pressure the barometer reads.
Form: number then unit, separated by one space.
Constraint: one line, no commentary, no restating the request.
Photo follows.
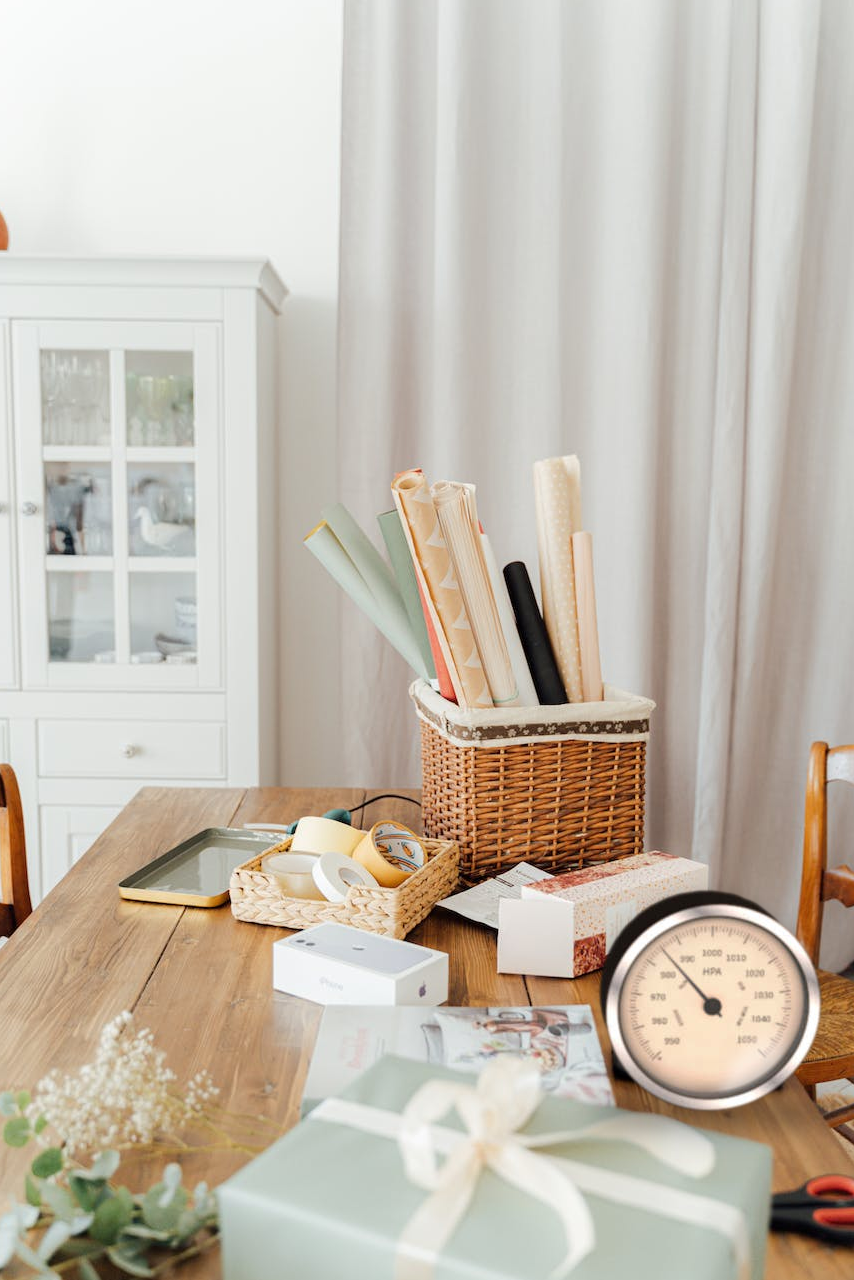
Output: 985 hPa
